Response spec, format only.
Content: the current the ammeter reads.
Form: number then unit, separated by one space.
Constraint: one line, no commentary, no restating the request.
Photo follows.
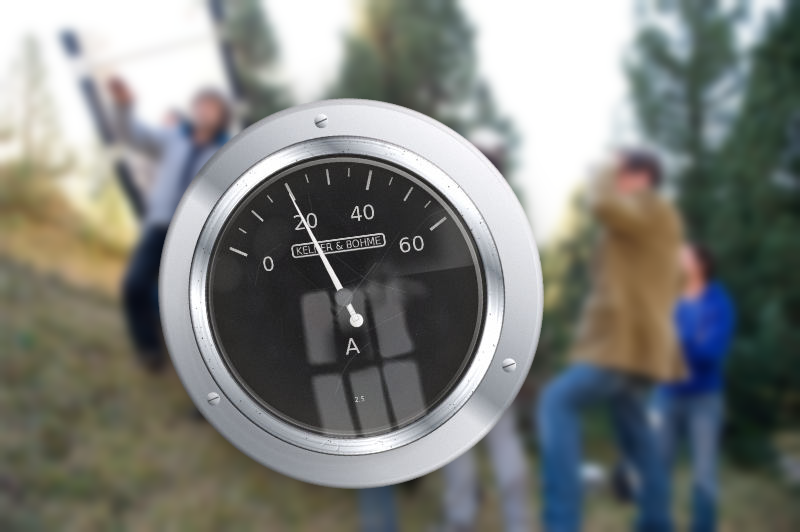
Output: 20 A
